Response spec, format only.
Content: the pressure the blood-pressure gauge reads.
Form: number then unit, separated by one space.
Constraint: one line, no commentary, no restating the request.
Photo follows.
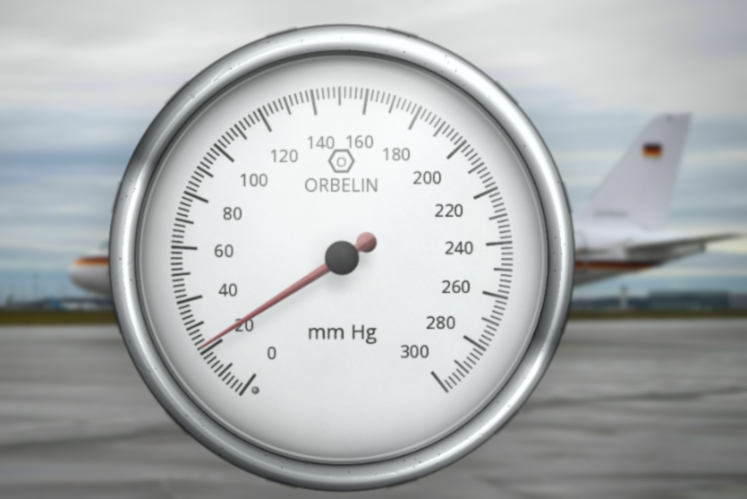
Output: 22 mmHg
